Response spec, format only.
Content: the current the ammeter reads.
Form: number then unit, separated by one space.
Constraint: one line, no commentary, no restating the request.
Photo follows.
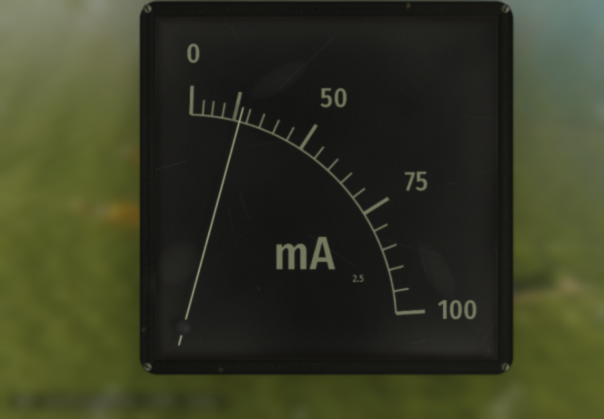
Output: 27.5 mA
